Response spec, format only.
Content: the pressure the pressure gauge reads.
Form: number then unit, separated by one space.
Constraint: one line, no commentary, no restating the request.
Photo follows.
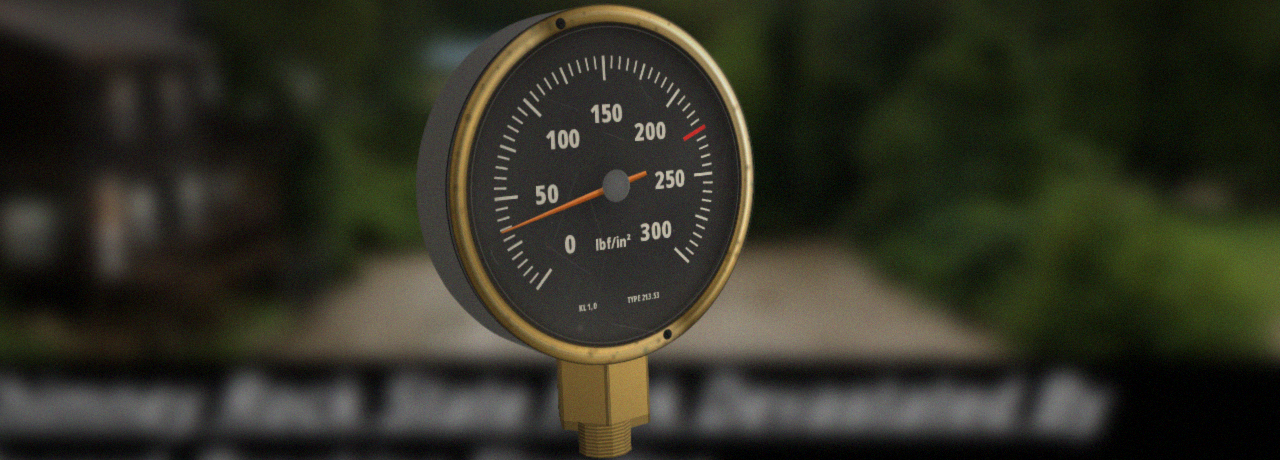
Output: 35 psi
